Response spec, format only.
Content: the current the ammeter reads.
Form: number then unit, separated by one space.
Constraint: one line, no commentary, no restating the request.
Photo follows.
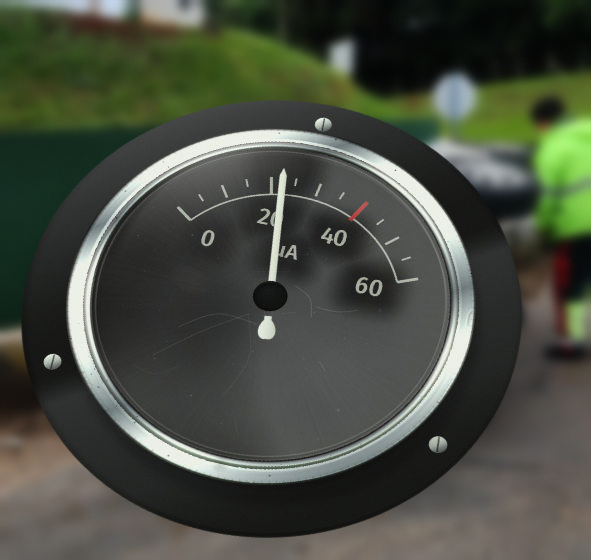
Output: 22.5 µA
